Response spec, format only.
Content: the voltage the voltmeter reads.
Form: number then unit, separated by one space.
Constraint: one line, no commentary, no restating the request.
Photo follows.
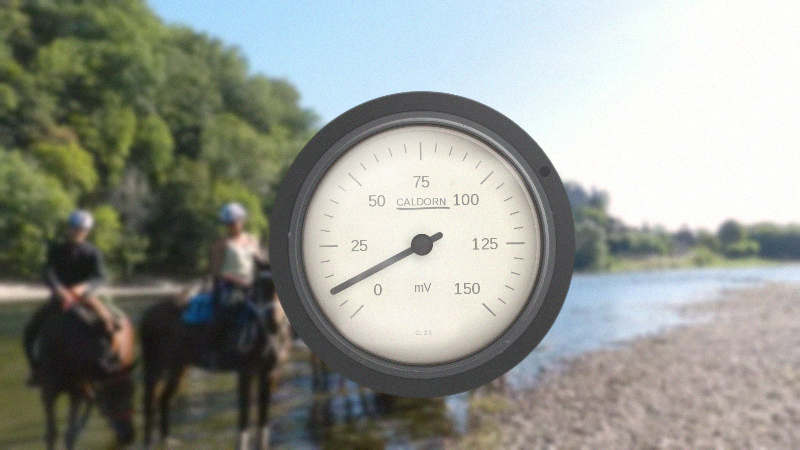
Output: 10 mV
